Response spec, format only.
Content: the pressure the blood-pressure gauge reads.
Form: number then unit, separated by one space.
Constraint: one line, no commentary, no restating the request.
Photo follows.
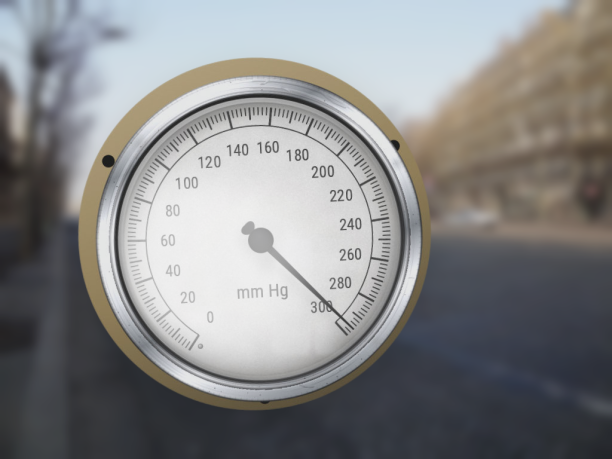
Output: 296 mmHg
